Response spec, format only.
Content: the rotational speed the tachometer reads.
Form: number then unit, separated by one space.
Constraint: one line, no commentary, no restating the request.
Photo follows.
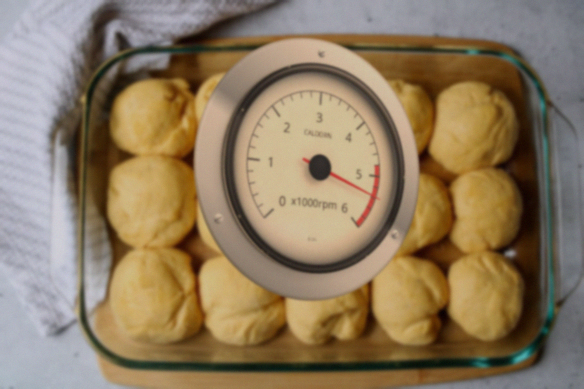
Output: 5400 rpm
